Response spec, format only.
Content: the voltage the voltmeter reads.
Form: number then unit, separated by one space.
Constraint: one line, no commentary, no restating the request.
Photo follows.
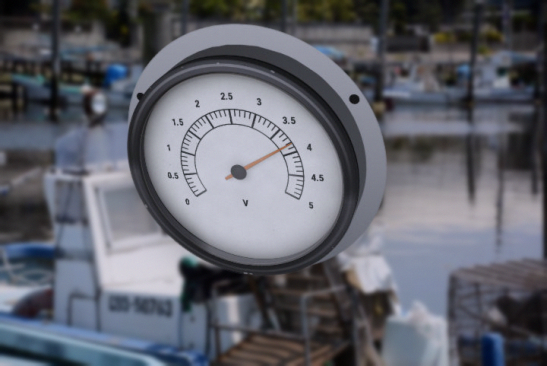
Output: 3.8 V
